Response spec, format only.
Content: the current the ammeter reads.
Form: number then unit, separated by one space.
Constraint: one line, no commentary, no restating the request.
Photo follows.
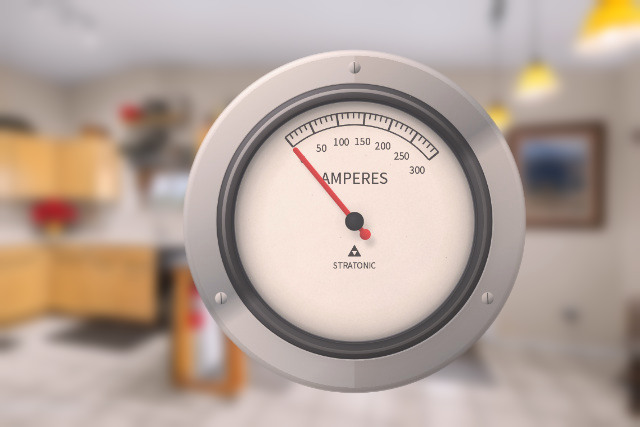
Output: 0 A
